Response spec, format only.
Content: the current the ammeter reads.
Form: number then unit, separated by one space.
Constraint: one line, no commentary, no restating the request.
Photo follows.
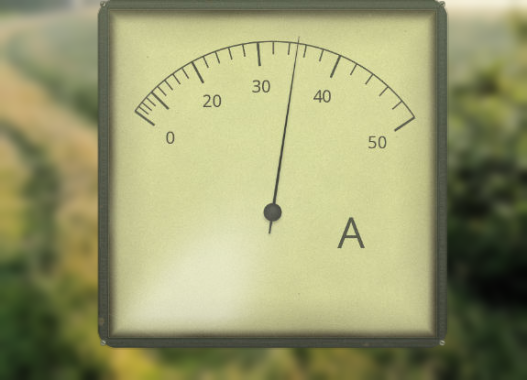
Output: 35 A
